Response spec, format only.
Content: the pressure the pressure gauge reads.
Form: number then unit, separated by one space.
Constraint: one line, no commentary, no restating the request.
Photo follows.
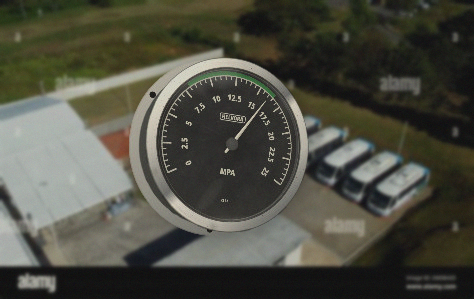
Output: 16 MPa
